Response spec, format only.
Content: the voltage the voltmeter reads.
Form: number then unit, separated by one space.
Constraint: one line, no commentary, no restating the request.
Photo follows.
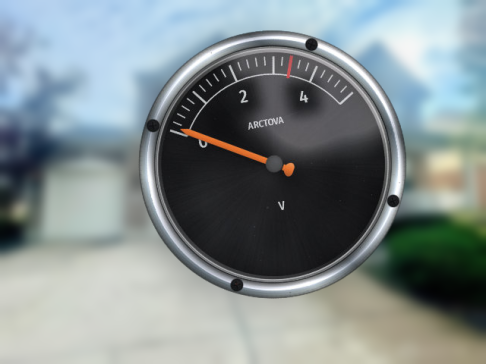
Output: 0.1 V
